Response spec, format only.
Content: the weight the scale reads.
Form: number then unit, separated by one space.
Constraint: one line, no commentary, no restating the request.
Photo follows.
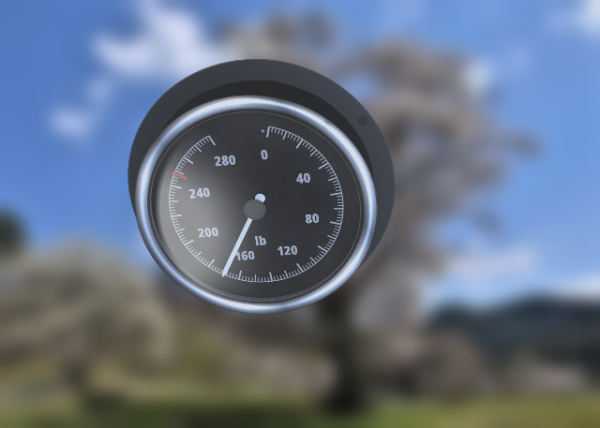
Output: 170 lb
